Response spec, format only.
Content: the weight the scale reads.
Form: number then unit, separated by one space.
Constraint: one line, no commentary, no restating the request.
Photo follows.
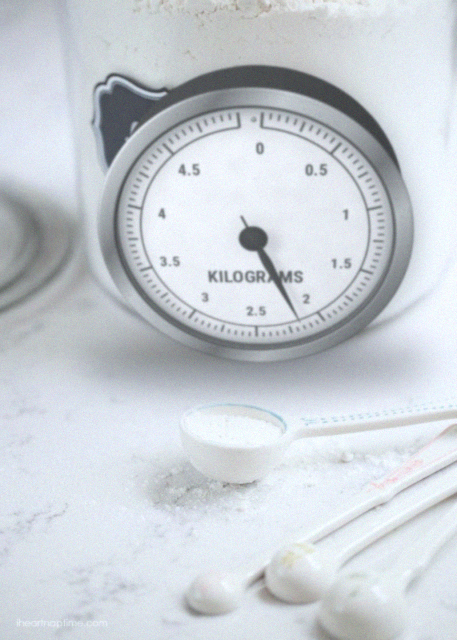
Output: 2.15 kg
